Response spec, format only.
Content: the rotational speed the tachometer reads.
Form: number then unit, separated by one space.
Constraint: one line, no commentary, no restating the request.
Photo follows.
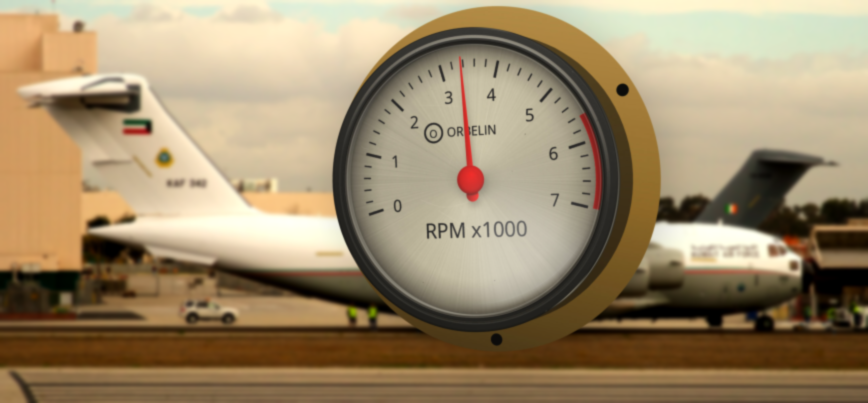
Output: 3400 rpm
